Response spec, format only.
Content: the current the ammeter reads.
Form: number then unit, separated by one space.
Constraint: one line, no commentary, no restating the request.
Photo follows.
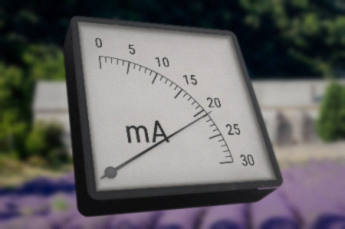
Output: 21 mA
